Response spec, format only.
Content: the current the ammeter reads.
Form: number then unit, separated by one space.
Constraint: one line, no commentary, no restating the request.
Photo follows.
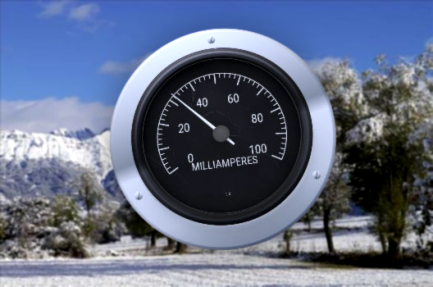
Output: 32 mA
